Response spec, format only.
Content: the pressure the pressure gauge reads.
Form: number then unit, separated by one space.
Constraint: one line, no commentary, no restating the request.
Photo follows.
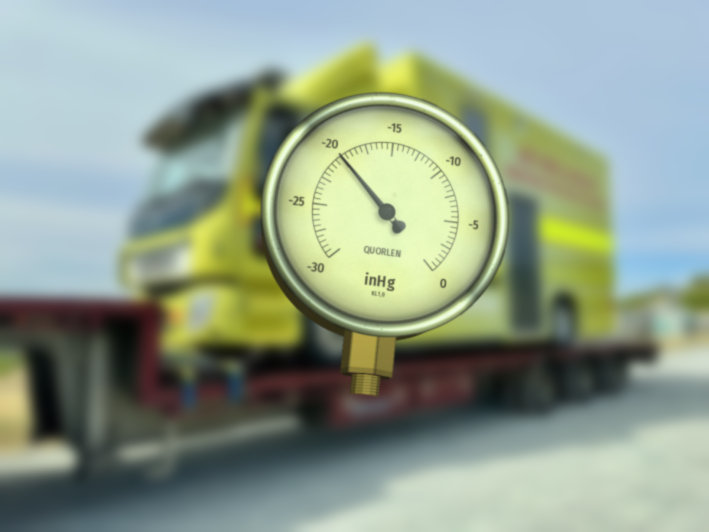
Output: -20 inHg
